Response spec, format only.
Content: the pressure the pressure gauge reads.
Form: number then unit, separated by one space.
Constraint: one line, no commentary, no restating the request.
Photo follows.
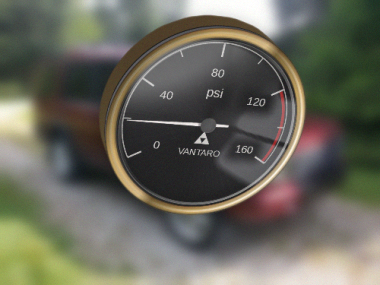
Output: 20 psi
